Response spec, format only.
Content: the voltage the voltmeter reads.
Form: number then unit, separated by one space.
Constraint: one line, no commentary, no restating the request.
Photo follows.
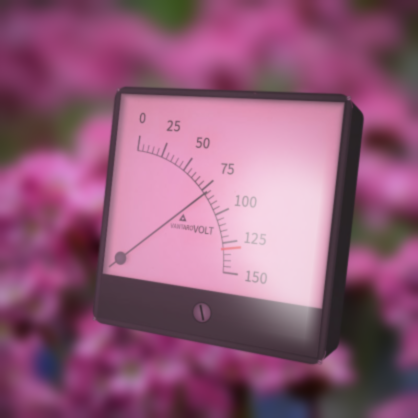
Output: 80 V
